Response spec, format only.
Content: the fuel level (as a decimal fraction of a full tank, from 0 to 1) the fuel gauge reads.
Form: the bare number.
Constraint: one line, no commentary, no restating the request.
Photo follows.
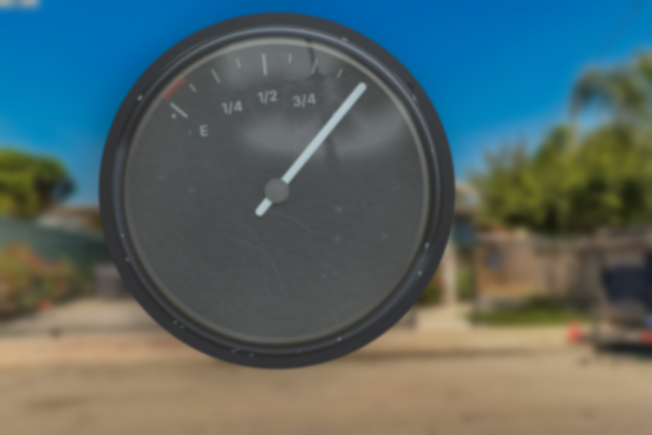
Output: 1
